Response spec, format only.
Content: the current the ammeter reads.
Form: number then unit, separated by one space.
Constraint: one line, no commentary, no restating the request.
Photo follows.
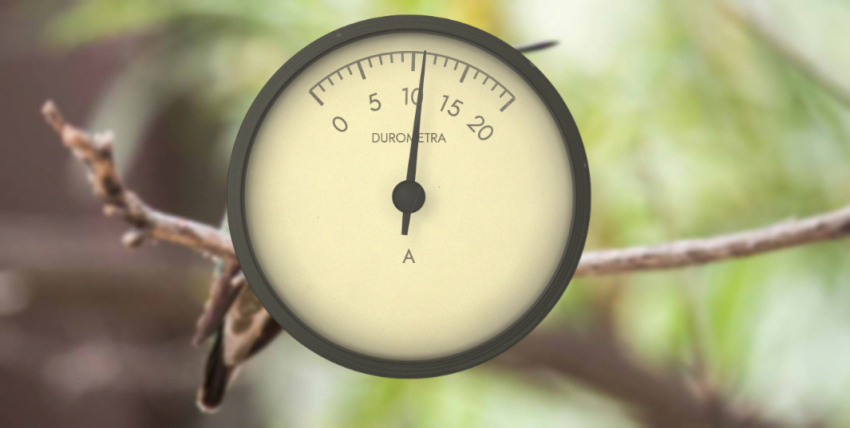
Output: 11 A
